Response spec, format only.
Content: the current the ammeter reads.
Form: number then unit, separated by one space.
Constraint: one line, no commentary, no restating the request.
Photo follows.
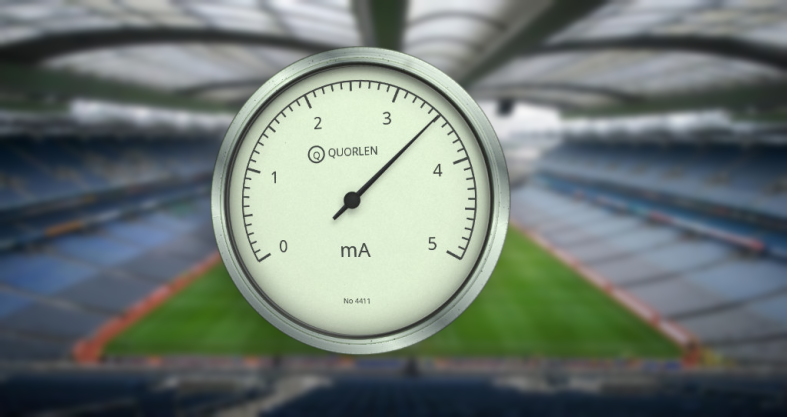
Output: 3.5 mA
